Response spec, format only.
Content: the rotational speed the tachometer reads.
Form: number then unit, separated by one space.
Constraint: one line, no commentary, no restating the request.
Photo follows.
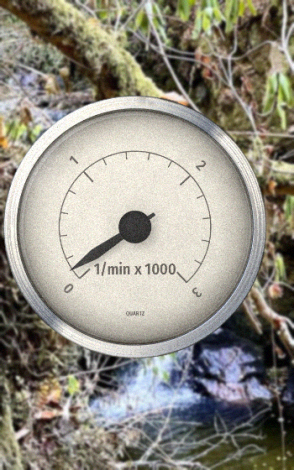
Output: 100 rpm
